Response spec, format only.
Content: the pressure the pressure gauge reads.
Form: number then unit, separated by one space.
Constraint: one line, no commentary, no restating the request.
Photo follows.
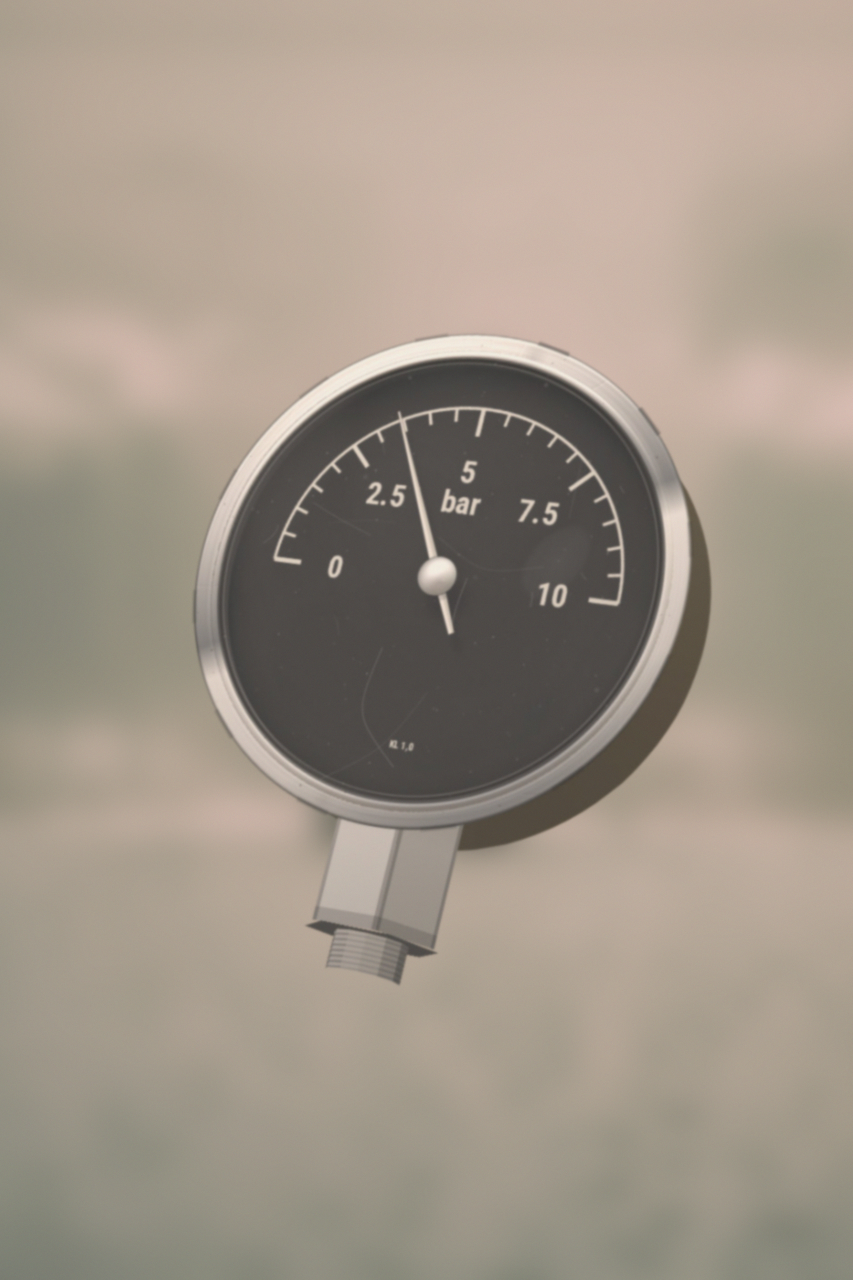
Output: 3.5 bar
